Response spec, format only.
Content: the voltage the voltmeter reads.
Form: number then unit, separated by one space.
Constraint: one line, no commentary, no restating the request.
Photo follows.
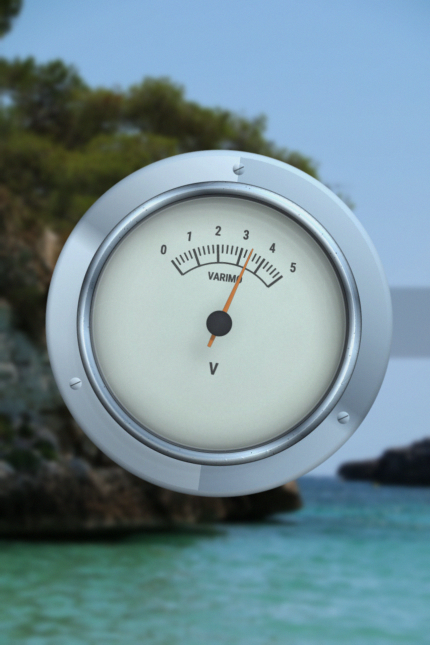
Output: 3.4 V
